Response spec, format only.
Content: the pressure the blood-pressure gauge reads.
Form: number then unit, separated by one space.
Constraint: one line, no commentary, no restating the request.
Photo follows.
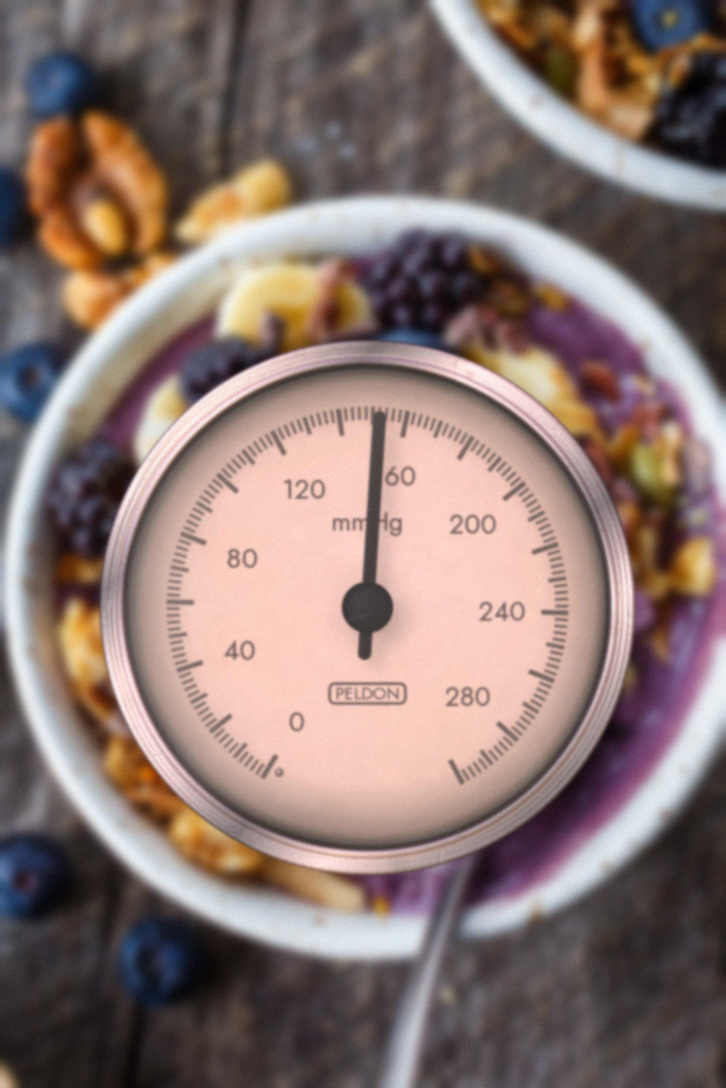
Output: 152 mmHg
